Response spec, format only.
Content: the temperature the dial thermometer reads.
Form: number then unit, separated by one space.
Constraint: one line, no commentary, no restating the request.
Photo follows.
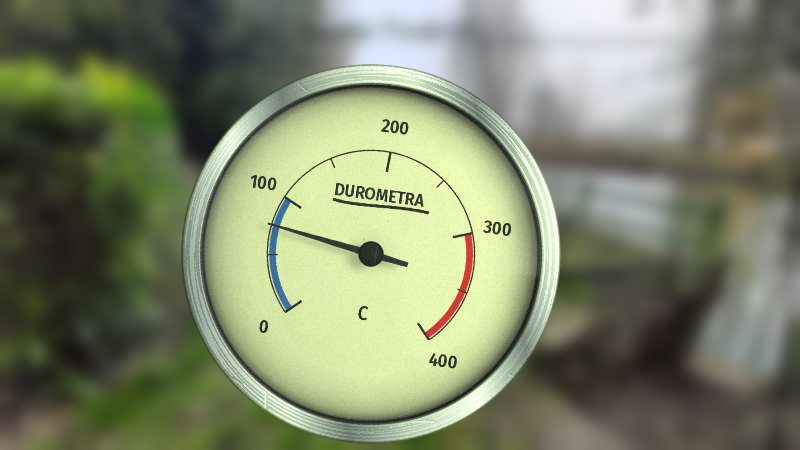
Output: 75 °C
